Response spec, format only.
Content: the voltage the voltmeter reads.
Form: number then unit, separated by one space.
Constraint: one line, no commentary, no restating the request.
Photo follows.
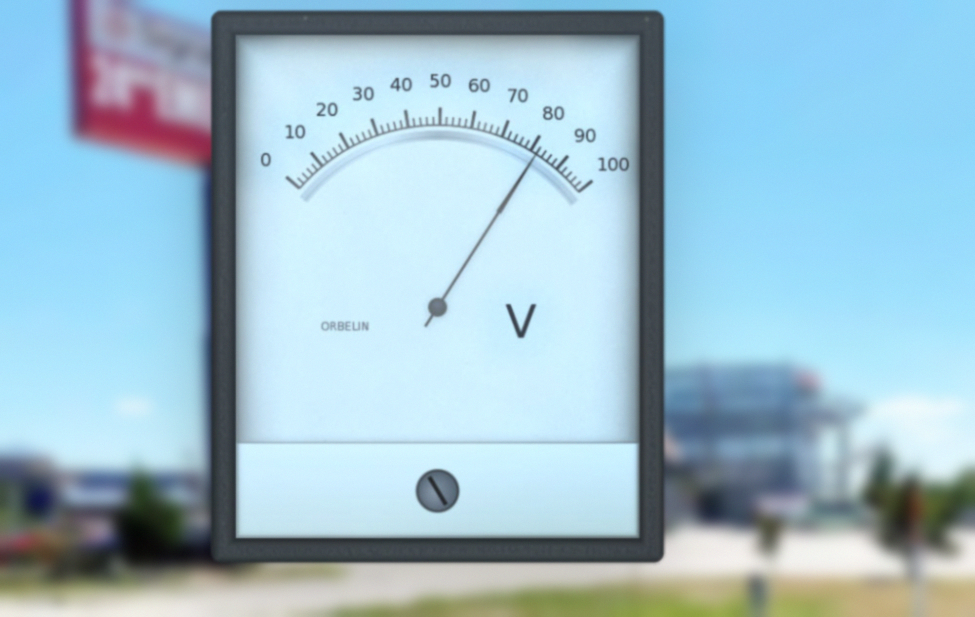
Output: 82 V
